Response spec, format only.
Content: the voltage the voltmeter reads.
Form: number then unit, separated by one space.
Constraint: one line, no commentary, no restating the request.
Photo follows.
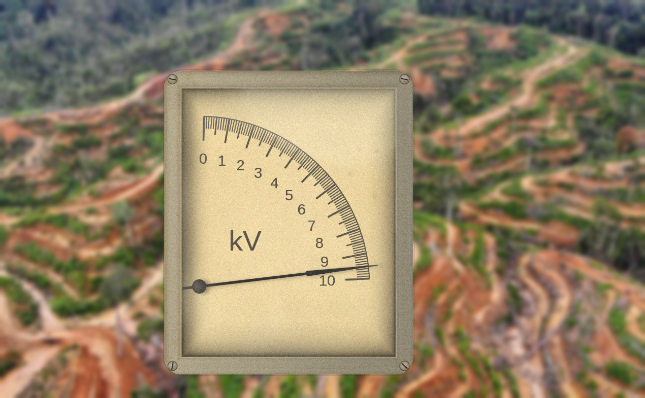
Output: 9.5 kV
